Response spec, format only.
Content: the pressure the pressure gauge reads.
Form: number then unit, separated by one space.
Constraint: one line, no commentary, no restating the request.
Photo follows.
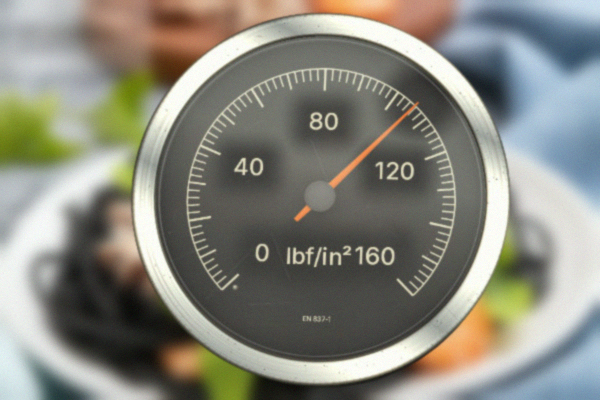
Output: 106 psi
